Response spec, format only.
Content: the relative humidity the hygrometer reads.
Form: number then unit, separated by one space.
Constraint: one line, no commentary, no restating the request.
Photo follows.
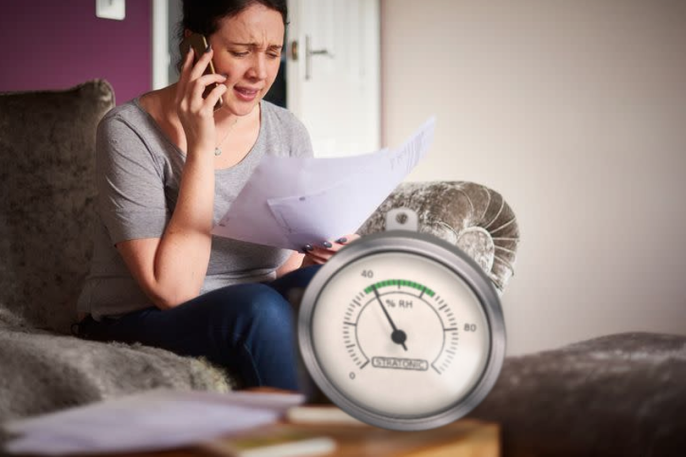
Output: 40 %
